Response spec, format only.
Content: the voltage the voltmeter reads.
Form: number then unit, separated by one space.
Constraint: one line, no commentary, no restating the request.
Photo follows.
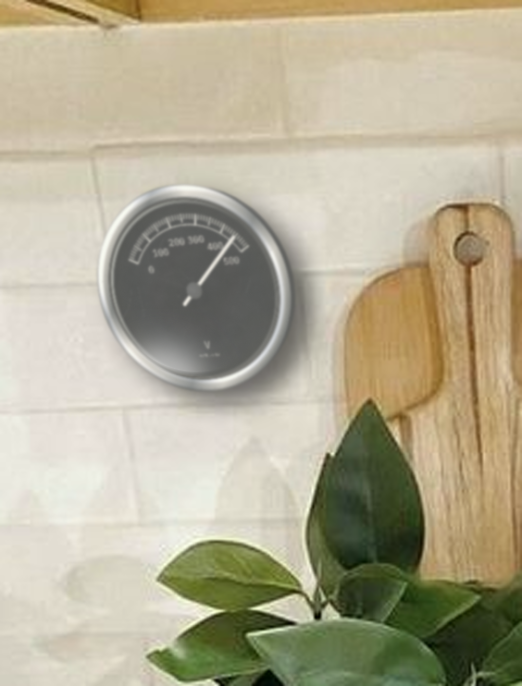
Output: 450 V
